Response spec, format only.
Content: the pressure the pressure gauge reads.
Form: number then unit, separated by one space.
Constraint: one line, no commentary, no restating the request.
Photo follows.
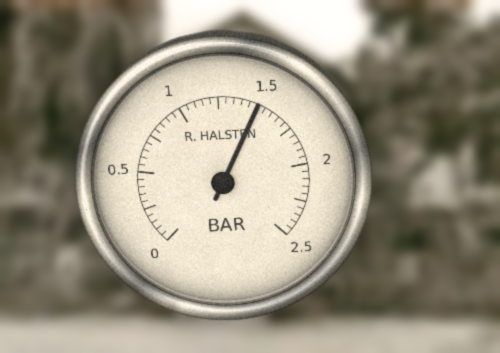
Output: 1.5 bar
